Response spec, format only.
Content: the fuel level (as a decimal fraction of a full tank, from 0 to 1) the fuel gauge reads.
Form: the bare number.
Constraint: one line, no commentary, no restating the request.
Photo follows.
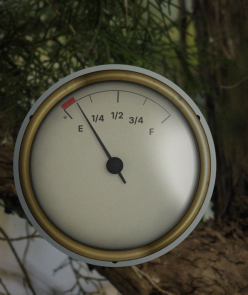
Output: 0.125
